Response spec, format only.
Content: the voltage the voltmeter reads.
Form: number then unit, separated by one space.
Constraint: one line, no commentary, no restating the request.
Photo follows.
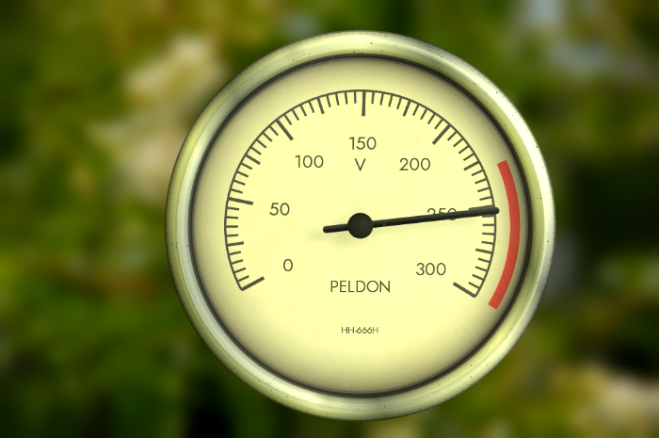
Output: 252.5 V
